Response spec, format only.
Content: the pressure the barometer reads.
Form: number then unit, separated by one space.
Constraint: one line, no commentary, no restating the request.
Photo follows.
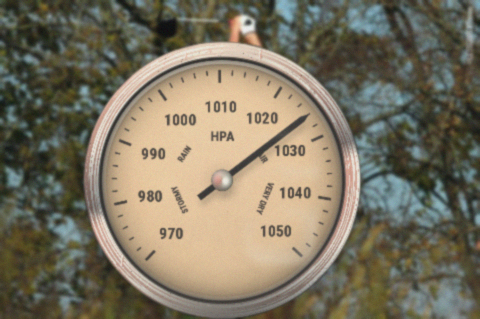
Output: 1026 hPa
